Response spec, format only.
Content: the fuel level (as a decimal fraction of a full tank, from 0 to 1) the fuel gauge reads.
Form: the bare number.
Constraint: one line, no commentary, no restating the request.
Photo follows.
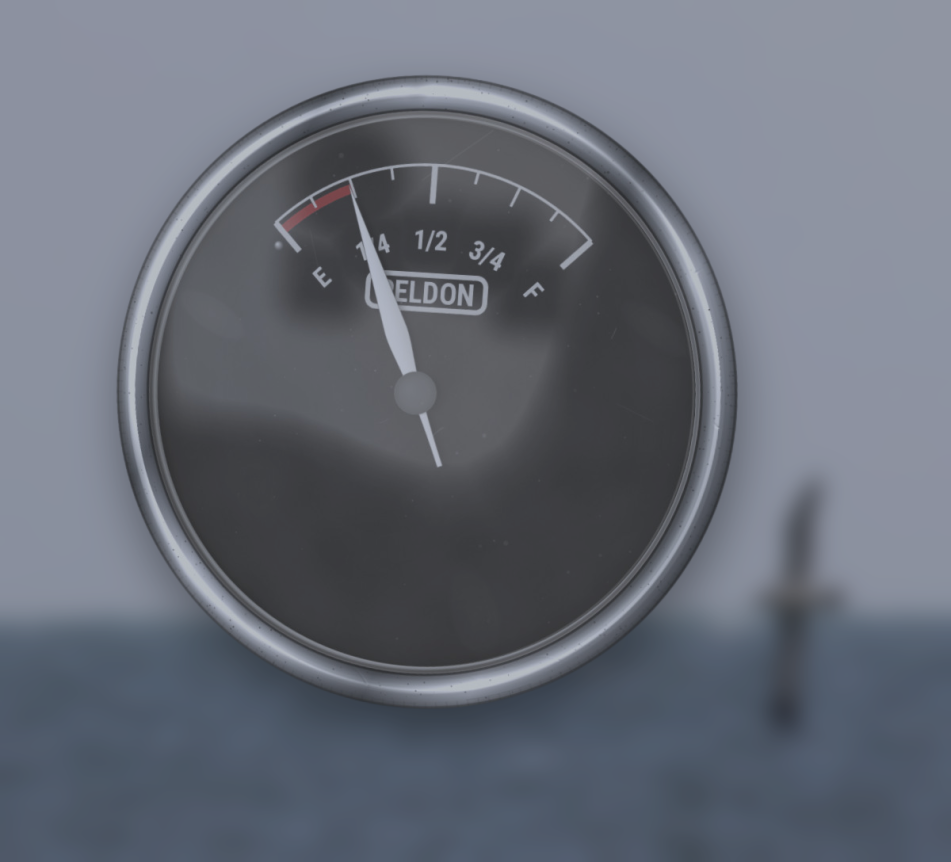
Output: 0.25
